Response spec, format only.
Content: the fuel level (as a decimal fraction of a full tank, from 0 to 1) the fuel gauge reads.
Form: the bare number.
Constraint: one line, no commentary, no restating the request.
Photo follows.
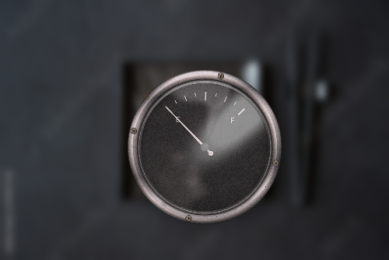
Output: 0
